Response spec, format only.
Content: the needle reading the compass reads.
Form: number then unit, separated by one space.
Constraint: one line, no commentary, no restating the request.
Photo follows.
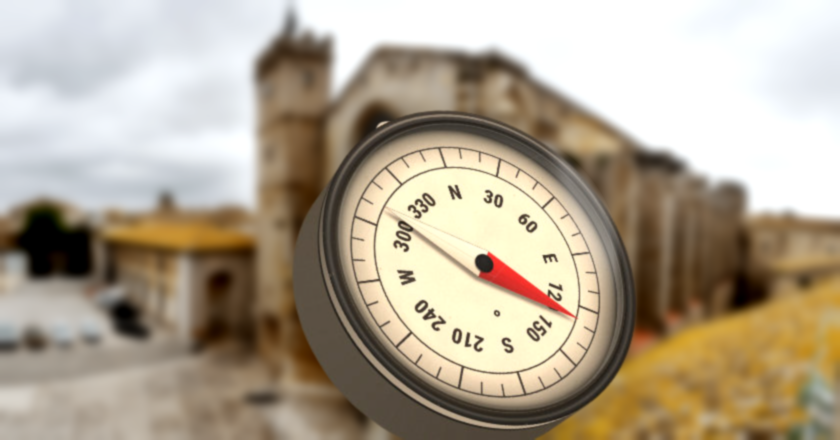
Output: 130 °
